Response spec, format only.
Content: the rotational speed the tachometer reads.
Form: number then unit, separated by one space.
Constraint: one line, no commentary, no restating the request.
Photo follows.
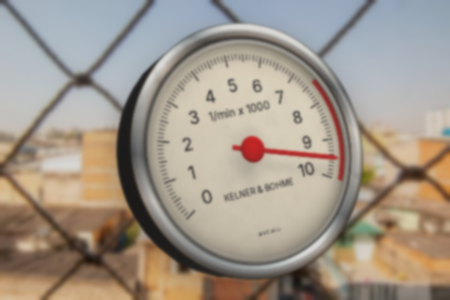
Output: 9500 rpm
